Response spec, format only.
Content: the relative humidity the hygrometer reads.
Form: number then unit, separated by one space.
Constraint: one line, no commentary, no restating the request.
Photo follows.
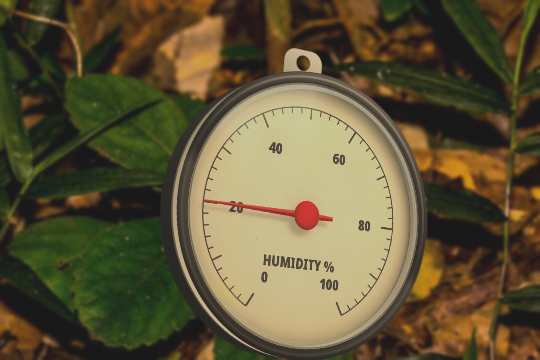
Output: 20 %
